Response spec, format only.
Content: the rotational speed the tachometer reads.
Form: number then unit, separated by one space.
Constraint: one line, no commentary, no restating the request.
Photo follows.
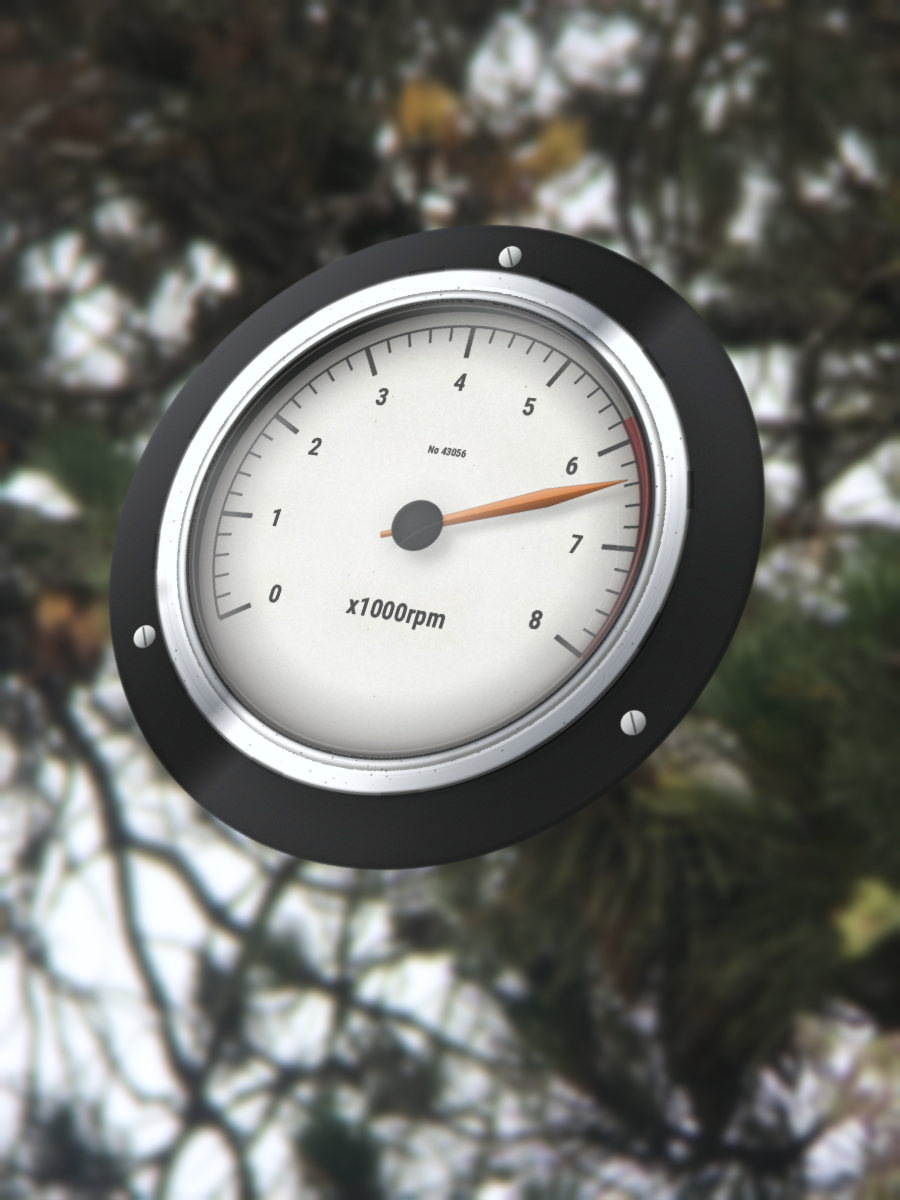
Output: 6400 rpm
